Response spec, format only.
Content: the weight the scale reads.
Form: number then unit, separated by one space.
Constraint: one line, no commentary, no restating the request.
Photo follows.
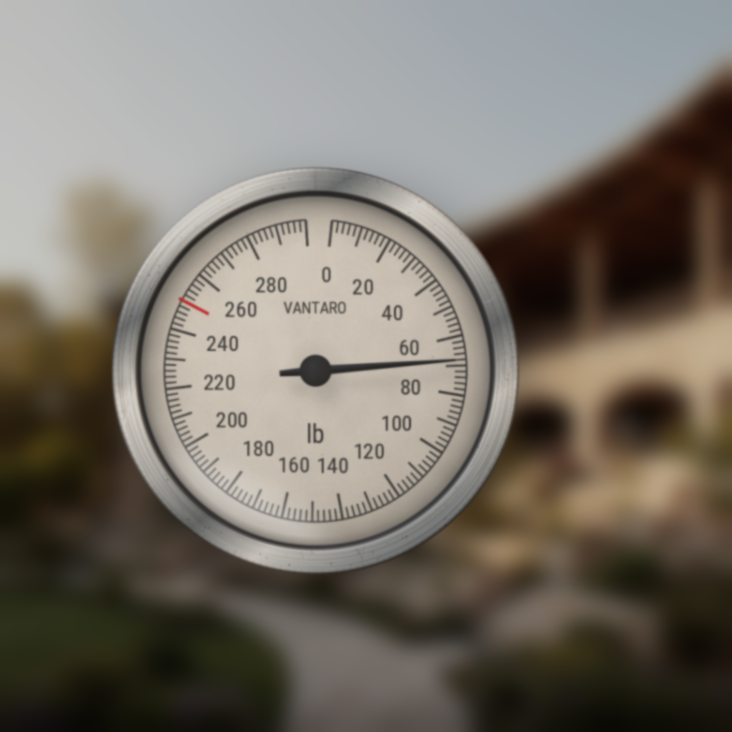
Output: 68 lb
